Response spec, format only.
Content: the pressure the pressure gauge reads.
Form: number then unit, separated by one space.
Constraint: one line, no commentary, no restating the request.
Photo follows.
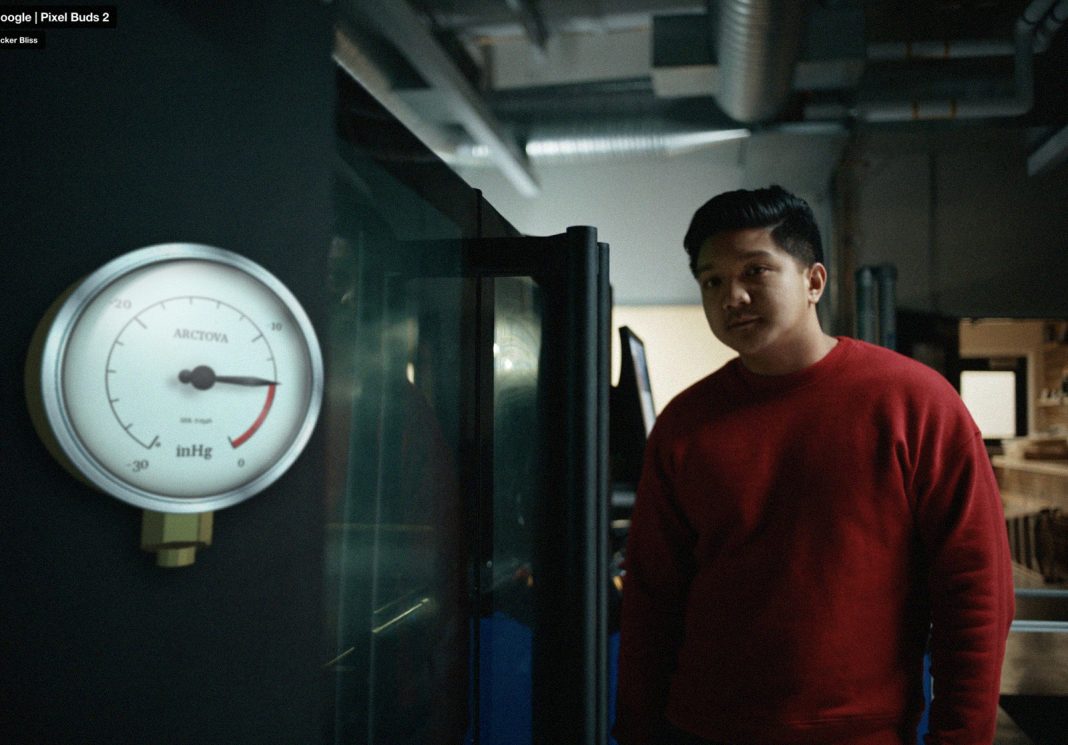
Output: -6 inHg
